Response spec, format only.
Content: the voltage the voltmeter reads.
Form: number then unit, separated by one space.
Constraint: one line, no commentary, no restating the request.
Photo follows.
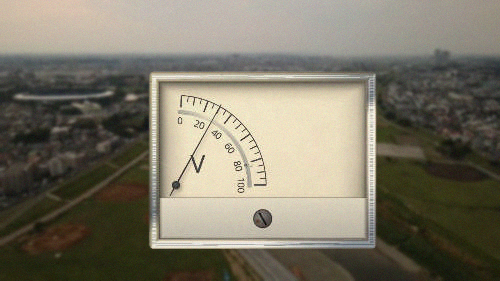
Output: 30 V
